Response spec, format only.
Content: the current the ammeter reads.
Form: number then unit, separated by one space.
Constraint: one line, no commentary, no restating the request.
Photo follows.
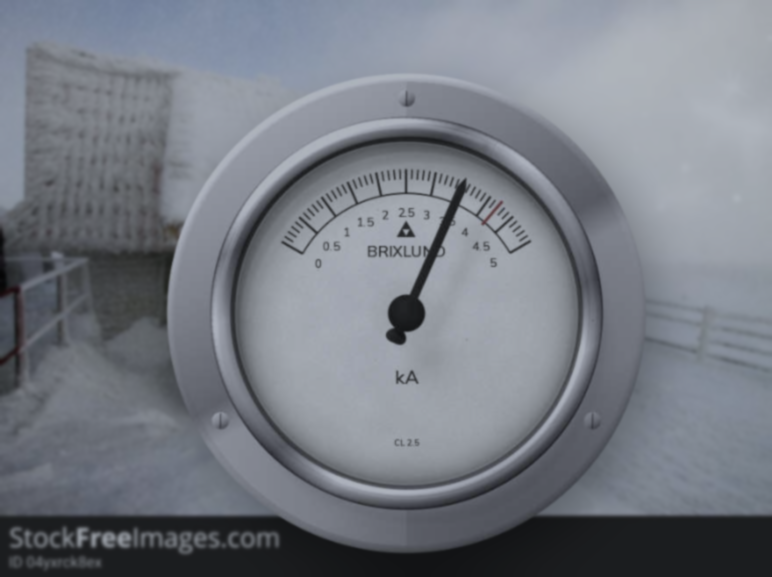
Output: 3.5 kA
